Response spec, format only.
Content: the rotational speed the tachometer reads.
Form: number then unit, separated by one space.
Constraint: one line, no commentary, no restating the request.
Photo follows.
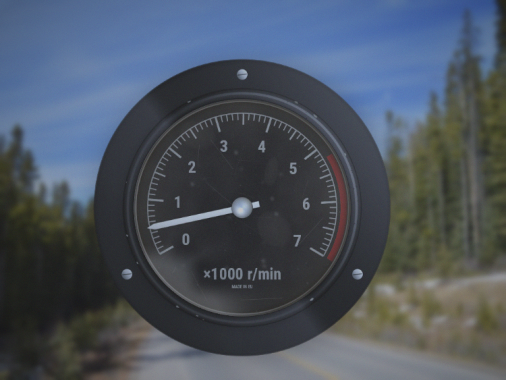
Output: 500 rpm
